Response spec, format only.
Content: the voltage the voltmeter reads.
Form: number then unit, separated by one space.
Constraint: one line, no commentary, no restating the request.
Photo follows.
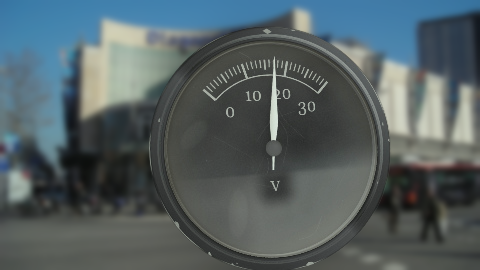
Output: 17 V
